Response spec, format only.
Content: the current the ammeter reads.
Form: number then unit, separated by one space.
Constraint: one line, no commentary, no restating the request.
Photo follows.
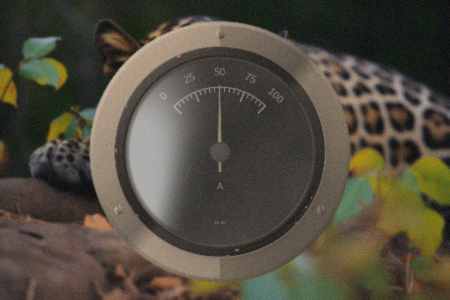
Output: 50 A
